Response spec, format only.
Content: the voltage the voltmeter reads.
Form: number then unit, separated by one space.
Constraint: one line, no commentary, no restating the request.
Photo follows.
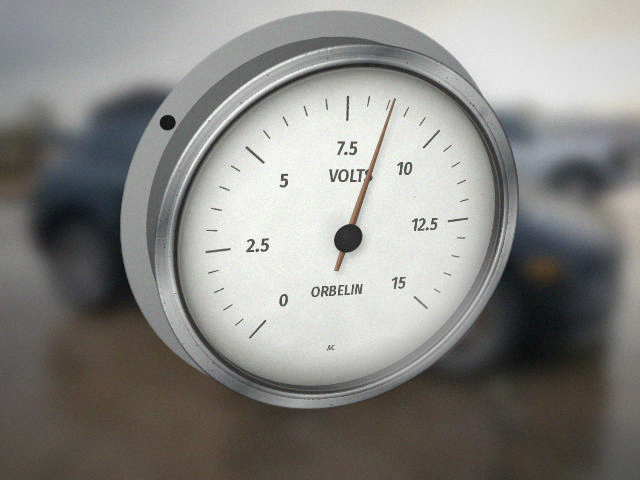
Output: 8.5 V
